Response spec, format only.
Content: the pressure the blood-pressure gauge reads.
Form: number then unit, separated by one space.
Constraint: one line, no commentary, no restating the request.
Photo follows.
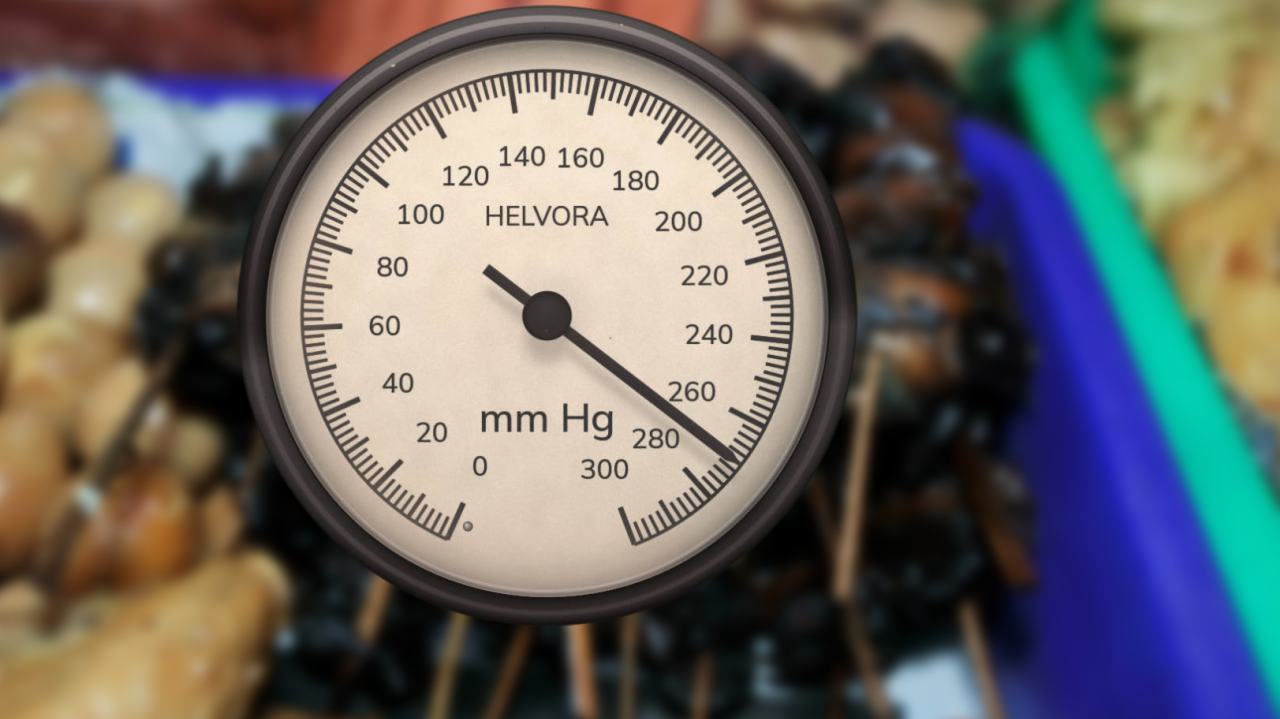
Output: 270 mmHg
